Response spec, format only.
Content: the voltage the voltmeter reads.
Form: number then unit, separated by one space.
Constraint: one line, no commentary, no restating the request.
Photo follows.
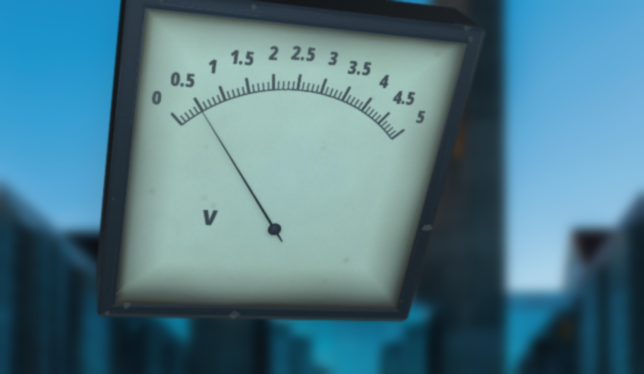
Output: 0.5 V
